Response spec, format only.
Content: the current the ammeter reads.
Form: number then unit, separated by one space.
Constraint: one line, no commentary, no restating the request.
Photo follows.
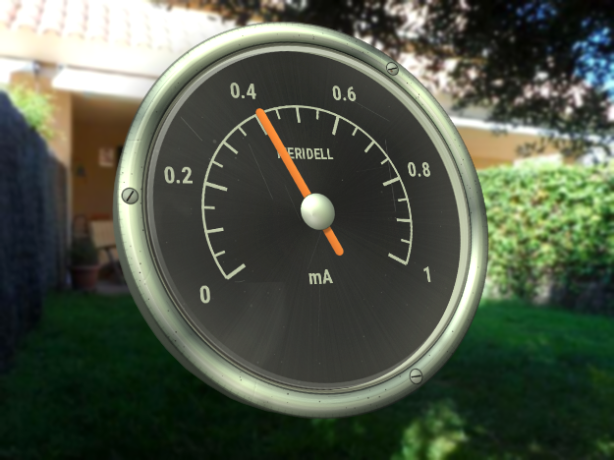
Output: 0.4 mA
